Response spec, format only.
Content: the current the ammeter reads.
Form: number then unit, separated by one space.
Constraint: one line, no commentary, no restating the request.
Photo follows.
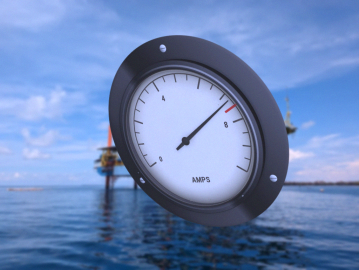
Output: 7.25 A
